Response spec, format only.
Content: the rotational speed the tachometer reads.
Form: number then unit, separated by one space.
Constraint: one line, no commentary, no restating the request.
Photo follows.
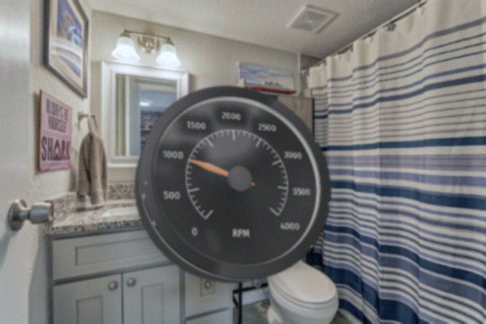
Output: 1000 rpm
